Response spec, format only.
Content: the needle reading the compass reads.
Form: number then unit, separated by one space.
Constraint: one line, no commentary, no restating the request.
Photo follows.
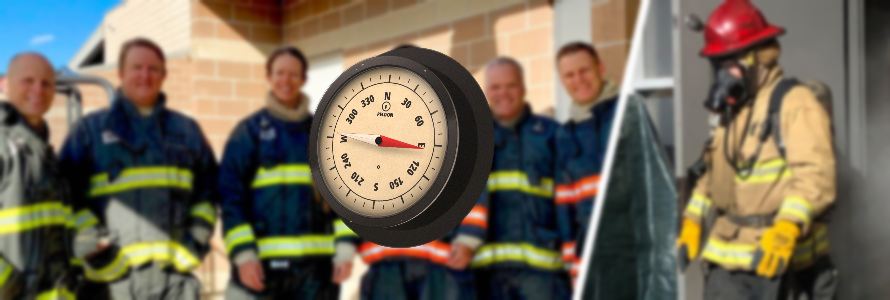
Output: 95 °
